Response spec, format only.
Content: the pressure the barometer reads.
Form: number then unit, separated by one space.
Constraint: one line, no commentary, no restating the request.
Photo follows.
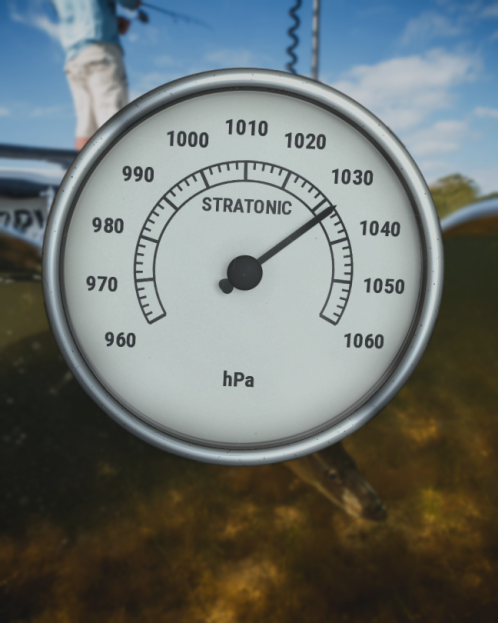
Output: 1032 hPa
